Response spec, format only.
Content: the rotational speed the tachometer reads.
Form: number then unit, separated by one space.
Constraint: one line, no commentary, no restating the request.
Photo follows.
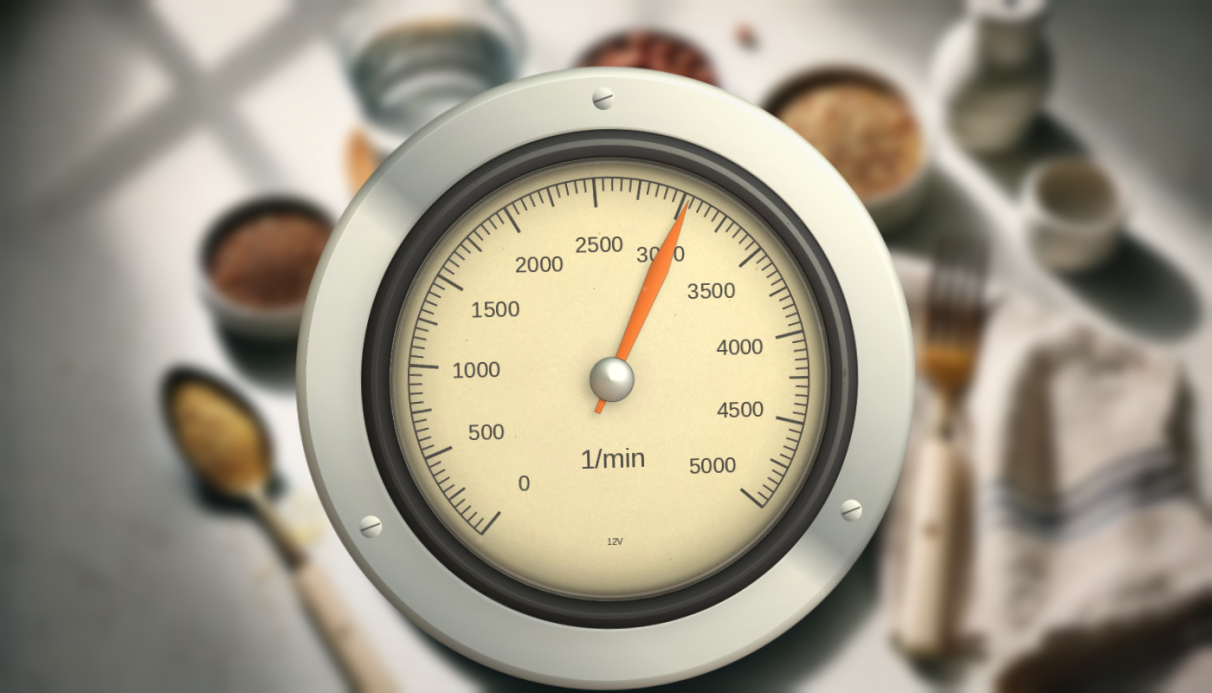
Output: 3025 rpm
